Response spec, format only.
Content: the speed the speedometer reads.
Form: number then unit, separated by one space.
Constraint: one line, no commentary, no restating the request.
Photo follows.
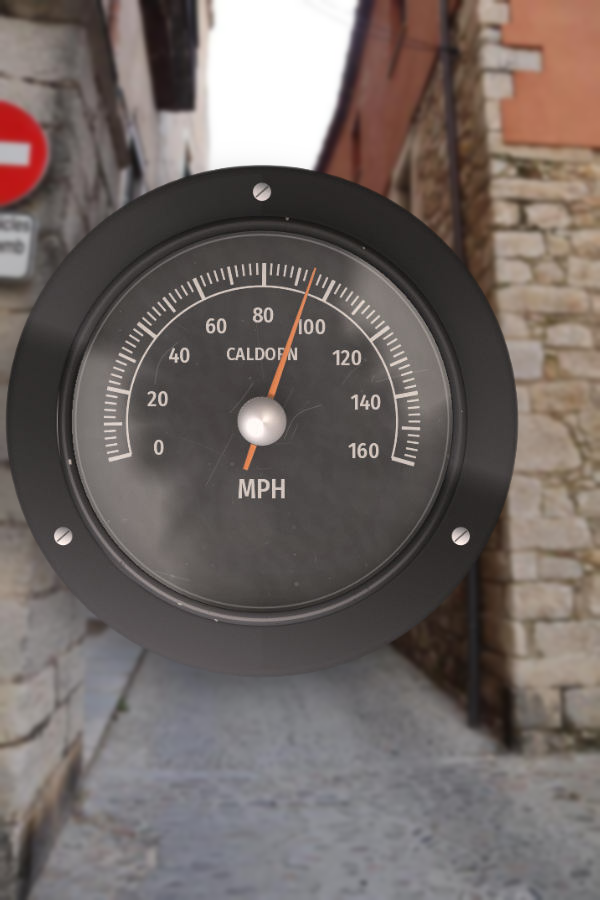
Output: 94 mph
